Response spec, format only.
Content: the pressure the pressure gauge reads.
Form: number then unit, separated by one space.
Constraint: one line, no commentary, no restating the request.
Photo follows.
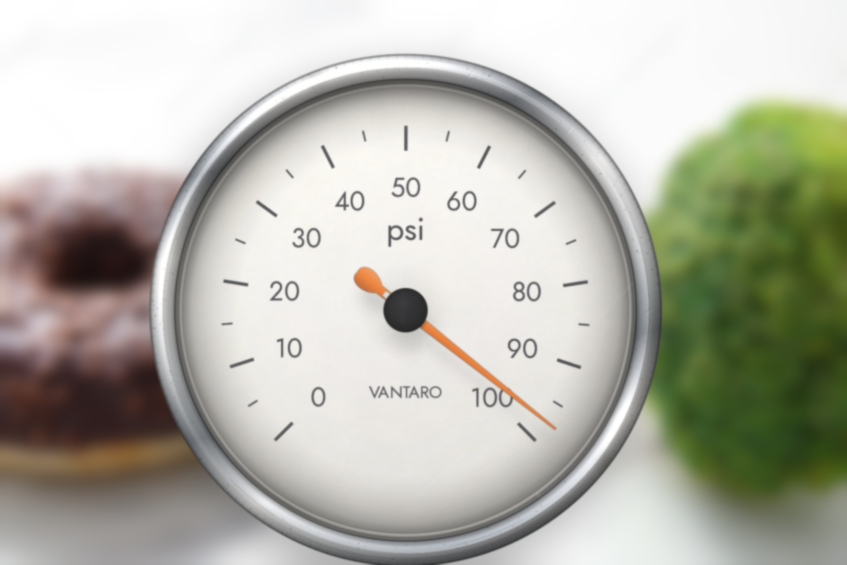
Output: 97.5 psi
